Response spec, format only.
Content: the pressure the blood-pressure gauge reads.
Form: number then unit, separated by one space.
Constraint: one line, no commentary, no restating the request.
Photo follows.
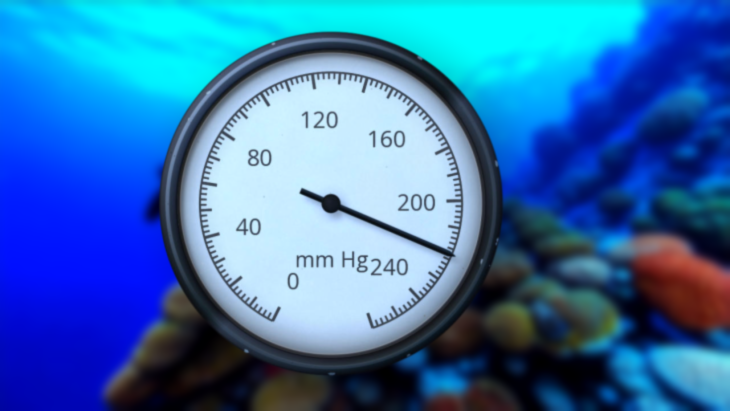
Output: 220 mmHg
